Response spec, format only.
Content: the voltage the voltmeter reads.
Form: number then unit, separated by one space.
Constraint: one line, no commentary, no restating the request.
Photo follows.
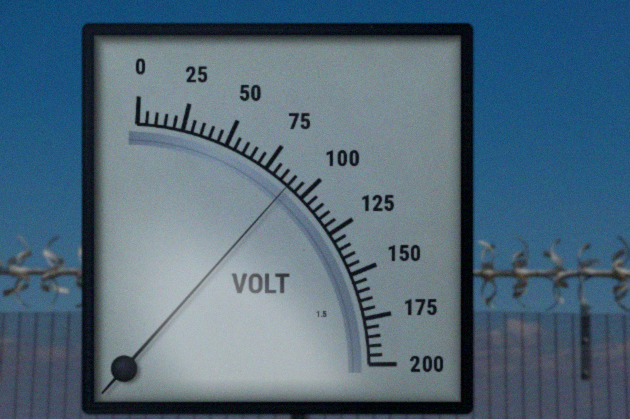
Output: 90 V
